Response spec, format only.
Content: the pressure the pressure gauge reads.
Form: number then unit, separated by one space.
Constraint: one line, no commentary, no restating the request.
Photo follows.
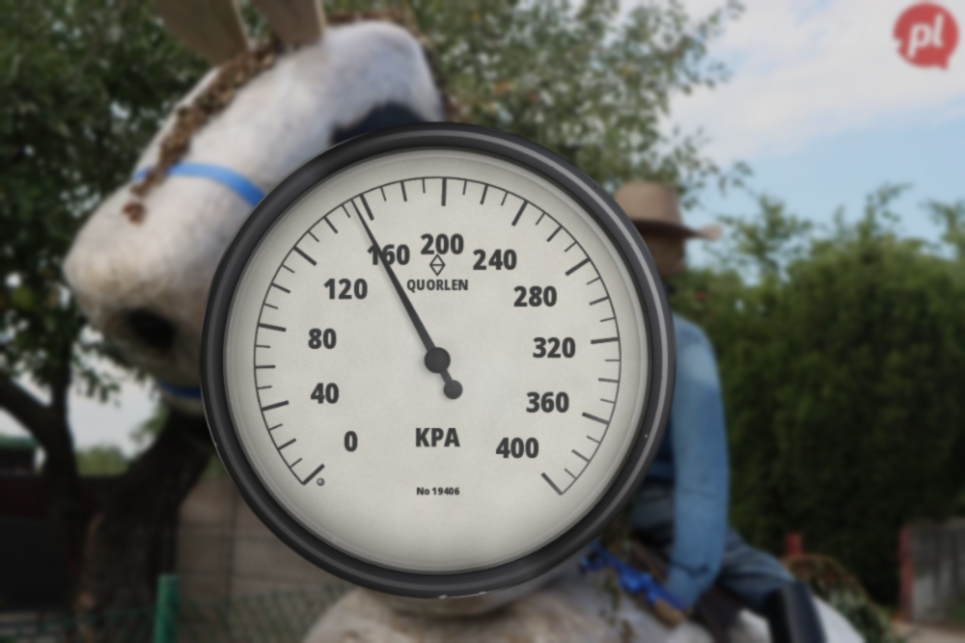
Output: 155 kPa
